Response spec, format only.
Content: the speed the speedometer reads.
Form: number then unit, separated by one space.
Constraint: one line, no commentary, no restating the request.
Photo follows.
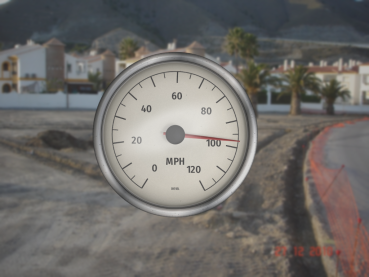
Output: 97.5 mph
